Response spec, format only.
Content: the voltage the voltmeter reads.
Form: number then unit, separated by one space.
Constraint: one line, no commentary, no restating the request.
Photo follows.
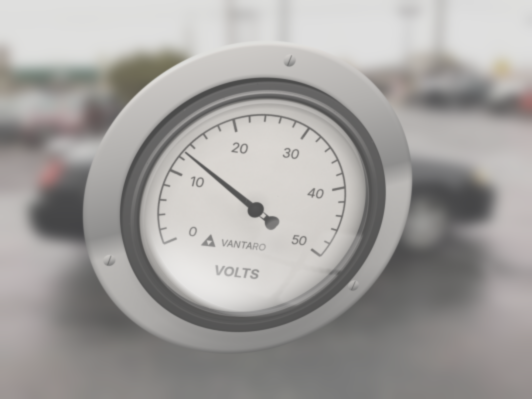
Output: 13 V
